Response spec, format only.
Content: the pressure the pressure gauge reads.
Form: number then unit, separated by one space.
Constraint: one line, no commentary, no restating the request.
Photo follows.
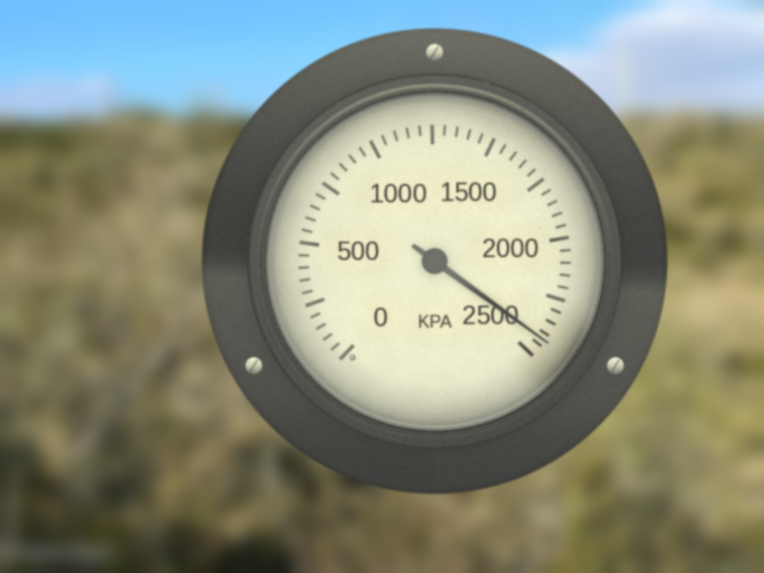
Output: 2425 kPa
